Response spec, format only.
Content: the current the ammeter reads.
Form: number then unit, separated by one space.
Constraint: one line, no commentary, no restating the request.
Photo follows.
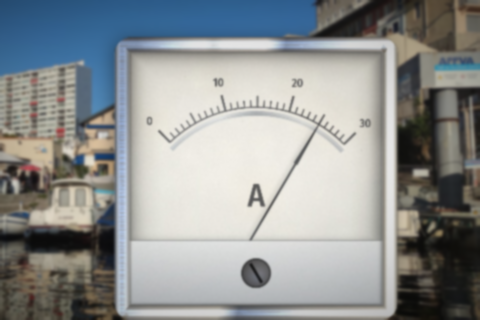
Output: 25 A
